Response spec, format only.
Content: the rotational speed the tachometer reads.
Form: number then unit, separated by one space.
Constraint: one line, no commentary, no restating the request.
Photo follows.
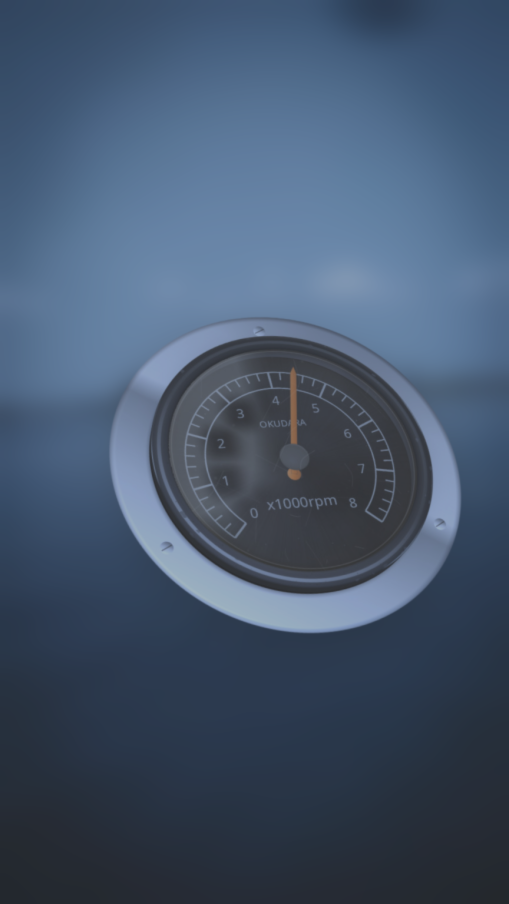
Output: 4400 rpm
